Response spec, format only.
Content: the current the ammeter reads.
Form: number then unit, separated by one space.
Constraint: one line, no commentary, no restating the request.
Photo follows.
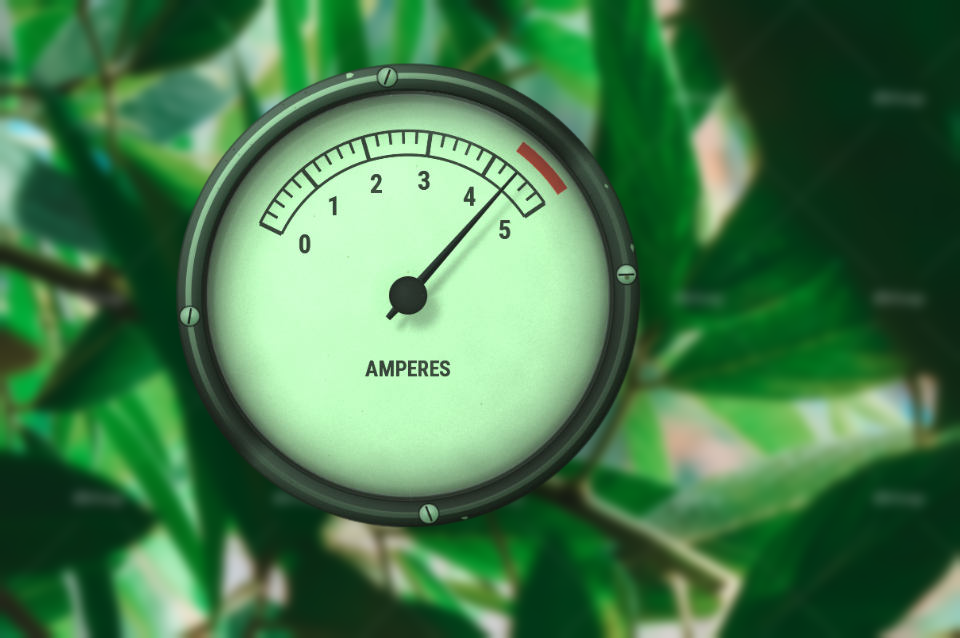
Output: 4.4 A
